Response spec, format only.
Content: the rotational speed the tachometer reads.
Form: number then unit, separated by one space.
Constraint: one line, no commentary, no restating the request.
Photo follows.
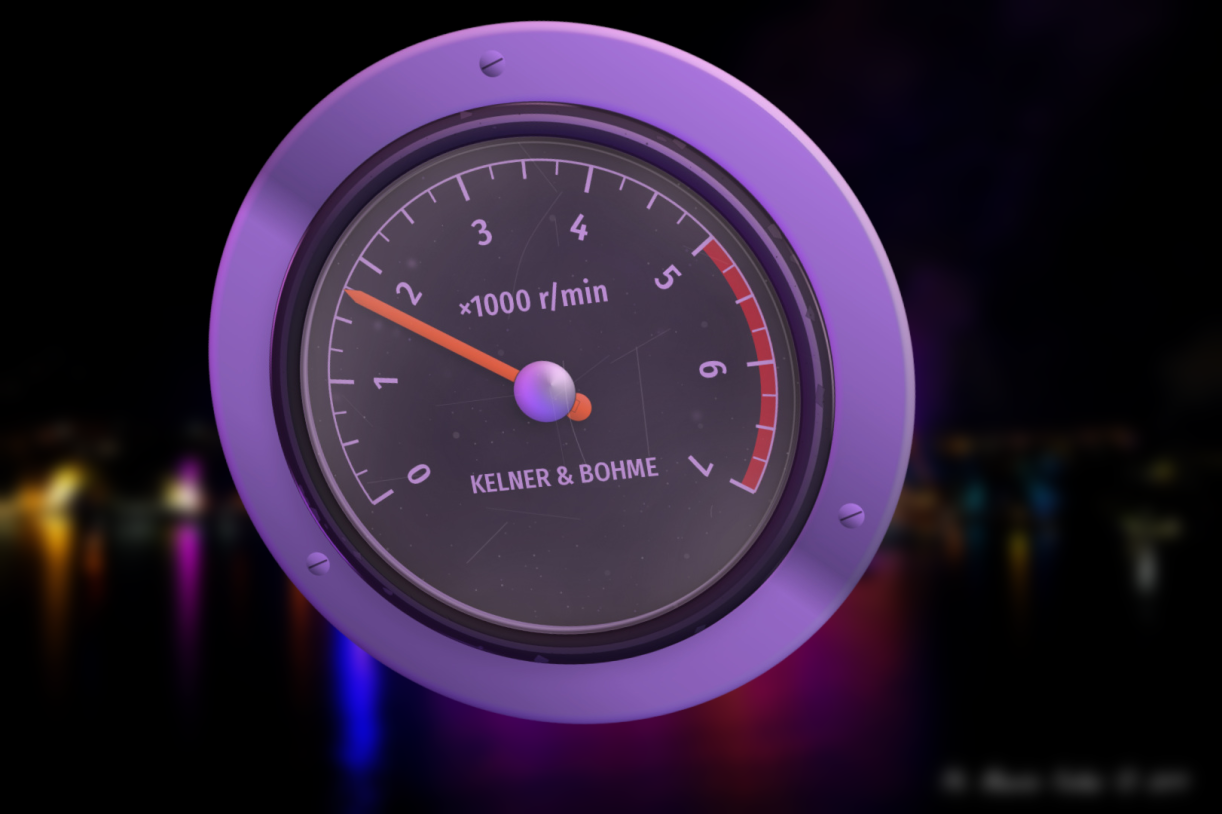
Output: 1750 rpm
